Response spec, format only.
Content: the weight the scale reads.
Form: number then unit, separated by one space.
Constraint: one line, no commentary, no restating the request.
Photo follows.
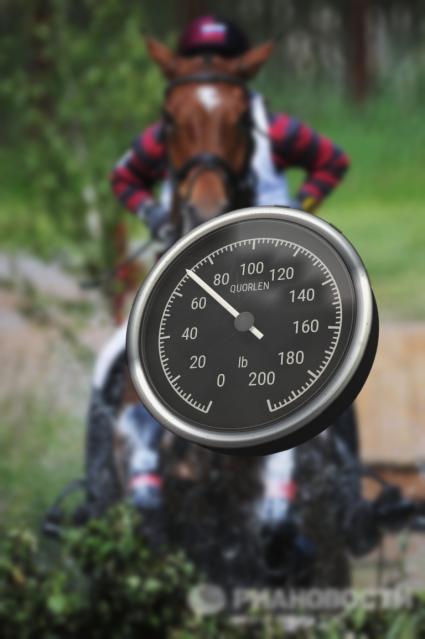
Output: 70 lb
